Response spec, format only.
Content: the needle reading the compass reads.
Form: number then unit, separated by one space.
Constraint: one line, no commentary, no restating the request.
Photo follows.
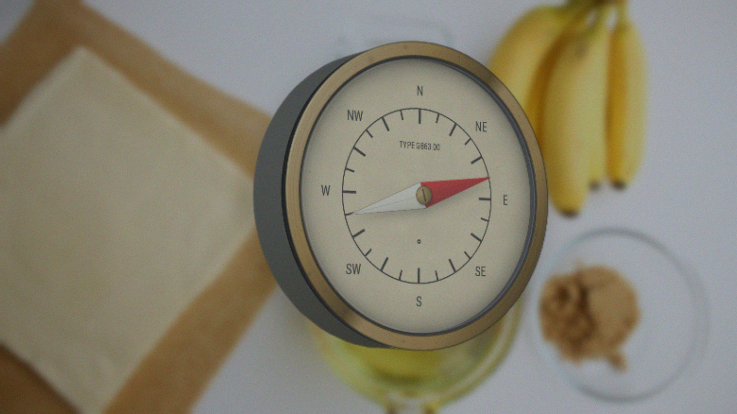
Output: 75 °
